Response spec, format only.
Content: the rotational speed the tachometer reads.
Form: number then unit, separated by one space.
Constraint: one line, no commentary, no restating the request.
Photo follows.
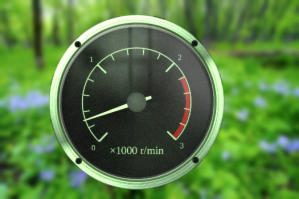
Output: 300 rpm
